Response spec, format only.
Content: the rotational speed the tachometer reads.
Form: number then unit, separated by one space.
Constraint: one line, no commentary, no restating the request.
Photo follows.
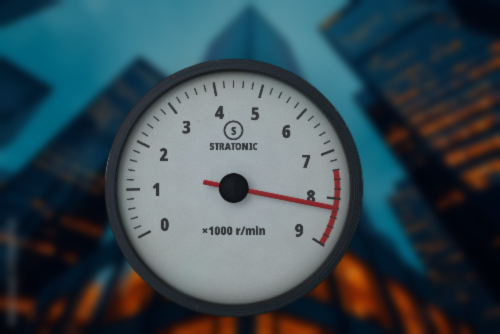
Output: 8200 rpm
